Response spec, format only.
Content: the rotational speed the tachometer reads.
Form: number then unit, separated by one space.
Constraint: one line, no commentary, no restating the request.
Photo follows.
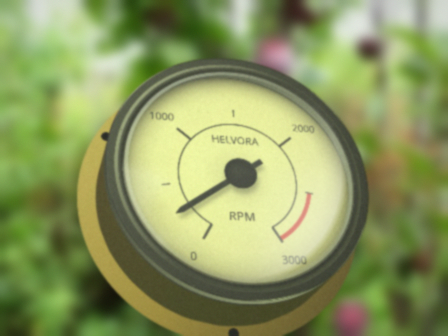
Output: 250 rpm
